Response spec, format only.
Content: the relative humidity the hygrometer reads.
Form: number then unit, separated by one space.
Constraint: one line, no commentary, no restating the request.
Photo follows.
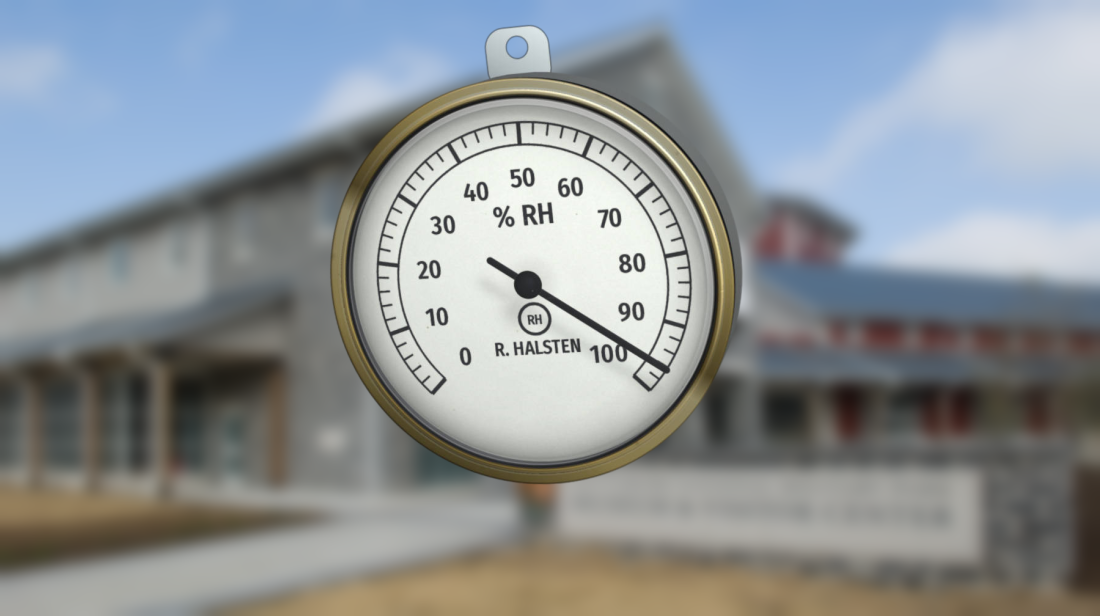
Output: 96 %
